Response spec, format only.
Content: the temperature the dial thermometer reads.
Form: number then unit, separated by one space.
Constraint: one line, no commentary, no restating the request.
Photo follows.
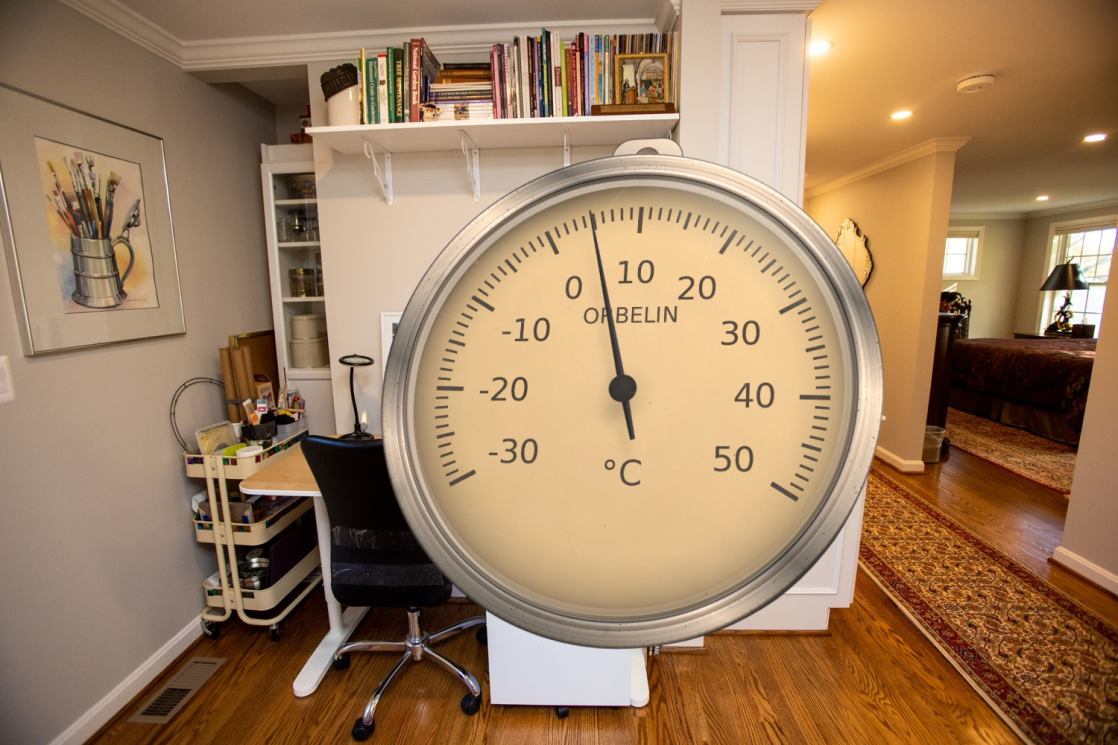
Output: 5 °C
